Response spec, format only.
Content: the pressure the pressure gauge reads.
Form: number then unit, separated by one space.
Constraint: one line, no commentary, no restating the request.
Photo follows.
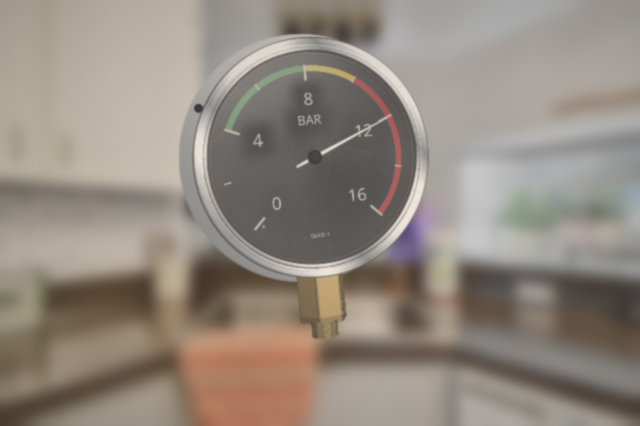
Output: 12 bar
